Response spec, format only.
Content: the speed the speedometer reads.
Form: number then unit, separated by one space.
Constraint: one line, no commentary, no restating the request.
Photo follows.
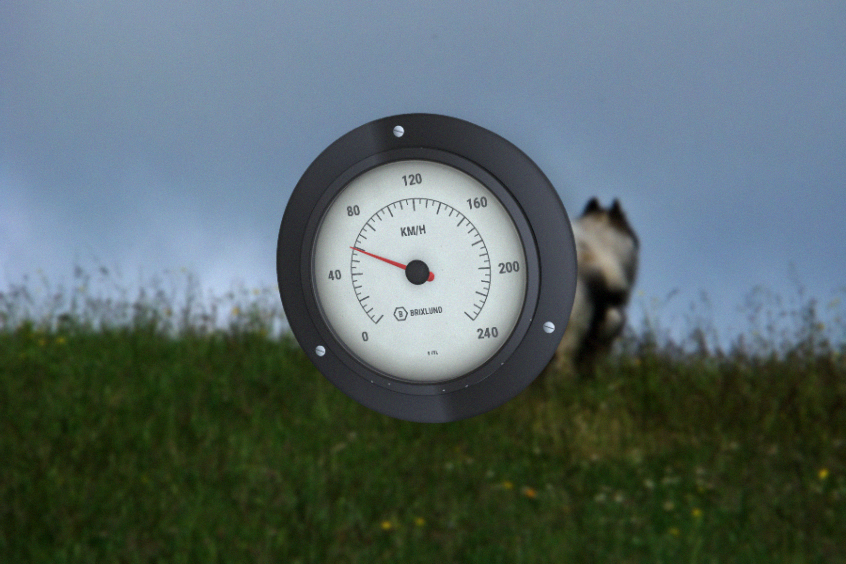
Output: 60 km/h
